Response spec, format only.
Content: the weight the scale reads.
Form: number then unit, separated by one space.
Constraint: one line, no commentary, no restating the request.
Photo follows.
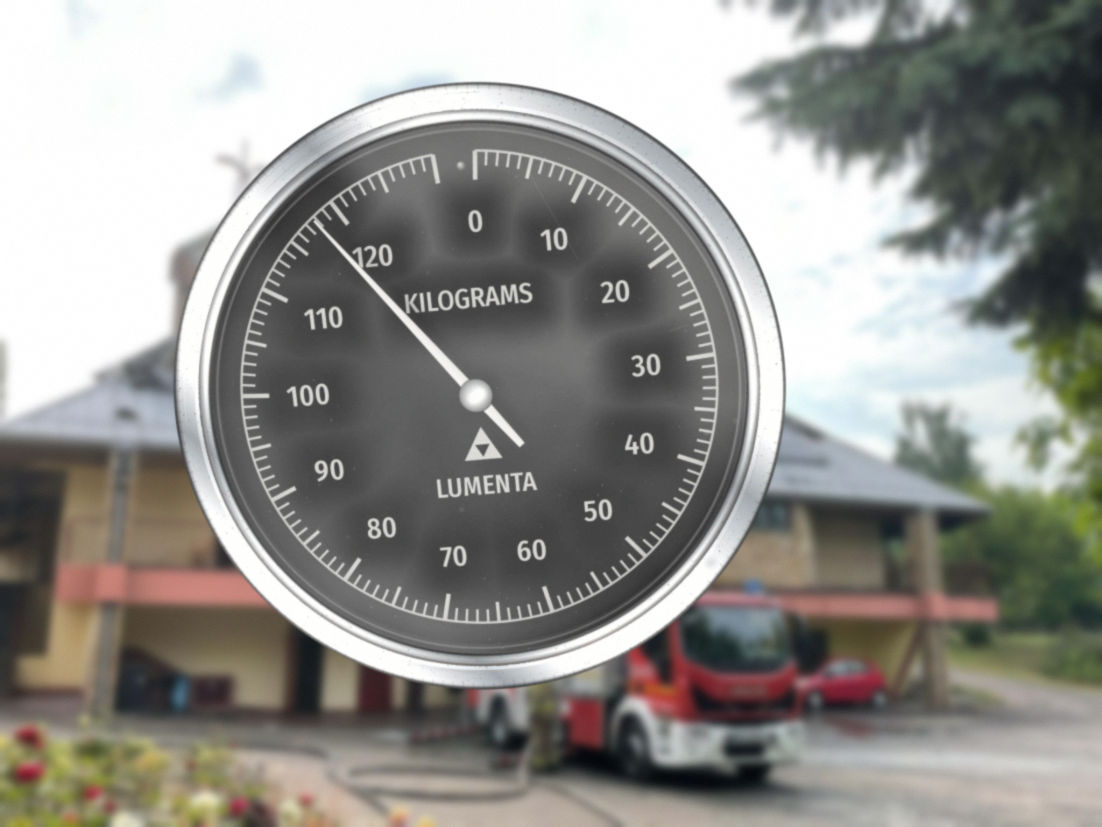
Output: 118 kg
